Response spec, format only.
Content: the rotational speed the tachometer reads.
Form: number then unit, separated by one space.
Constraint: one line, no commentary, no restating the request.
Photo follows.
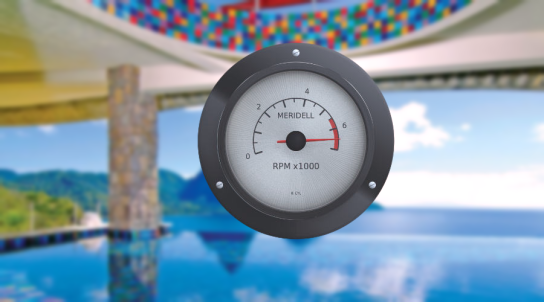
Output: 6500 rpm
